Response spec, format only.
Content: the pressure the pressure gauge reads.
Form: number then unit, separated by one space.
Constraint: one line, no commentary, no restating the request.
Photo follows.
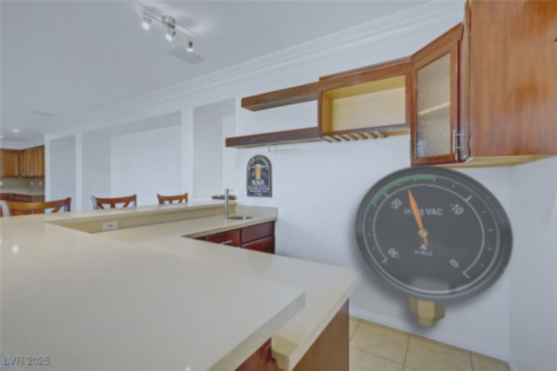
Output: -17 inHg
